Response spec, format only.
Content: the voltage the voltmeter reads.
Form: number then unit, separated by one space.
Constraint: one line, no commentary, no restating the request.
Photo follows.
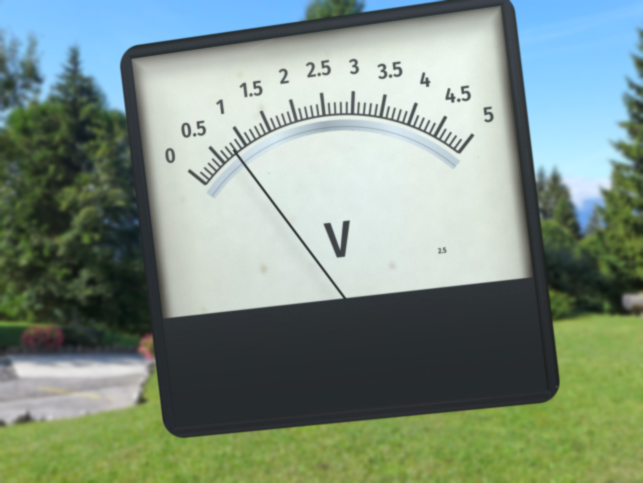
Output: 0.8 V
